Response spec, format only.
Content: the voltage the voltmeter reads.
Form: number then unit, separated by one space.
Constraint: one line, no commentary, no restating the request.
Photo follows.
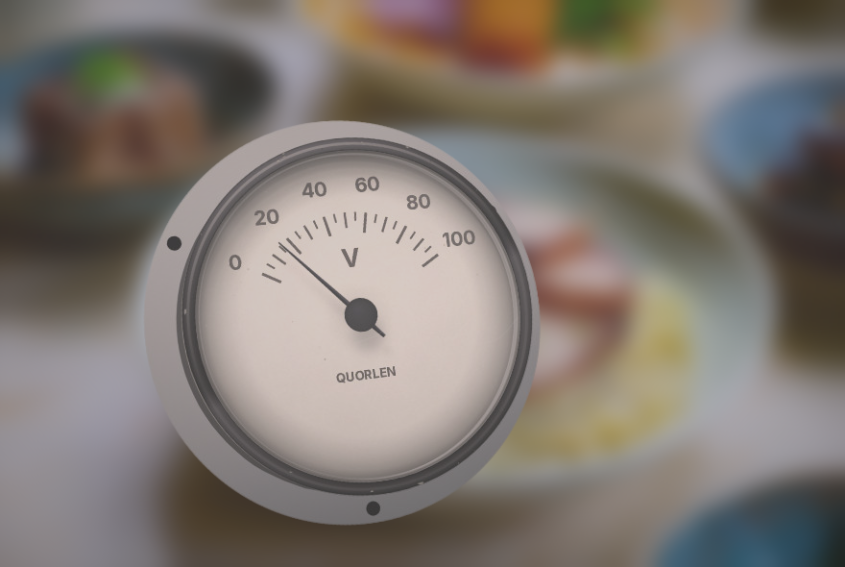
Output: 15 V
